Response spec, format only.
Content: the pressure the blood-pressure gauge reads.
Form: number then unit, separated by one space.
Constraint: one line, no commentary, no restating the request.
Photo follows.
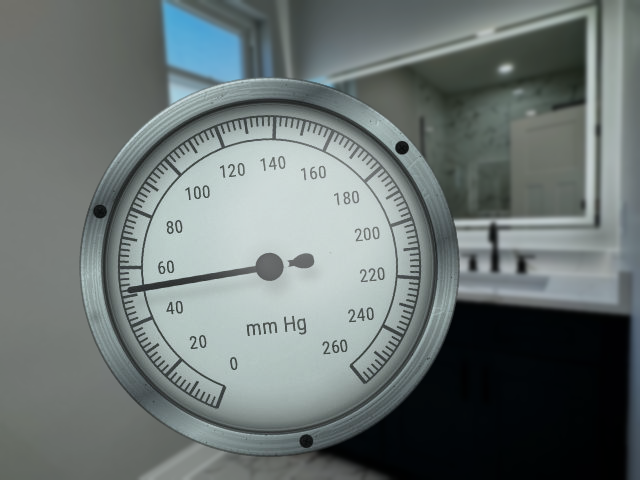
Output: 52 mmHg
